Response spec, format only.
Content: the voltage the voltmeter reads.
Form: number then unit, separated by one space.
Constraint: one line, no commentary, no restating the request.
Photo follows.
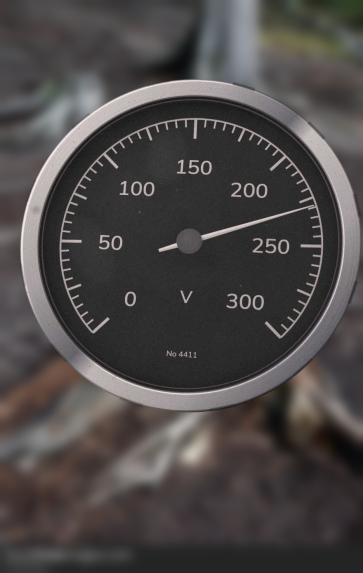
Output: 230 V
